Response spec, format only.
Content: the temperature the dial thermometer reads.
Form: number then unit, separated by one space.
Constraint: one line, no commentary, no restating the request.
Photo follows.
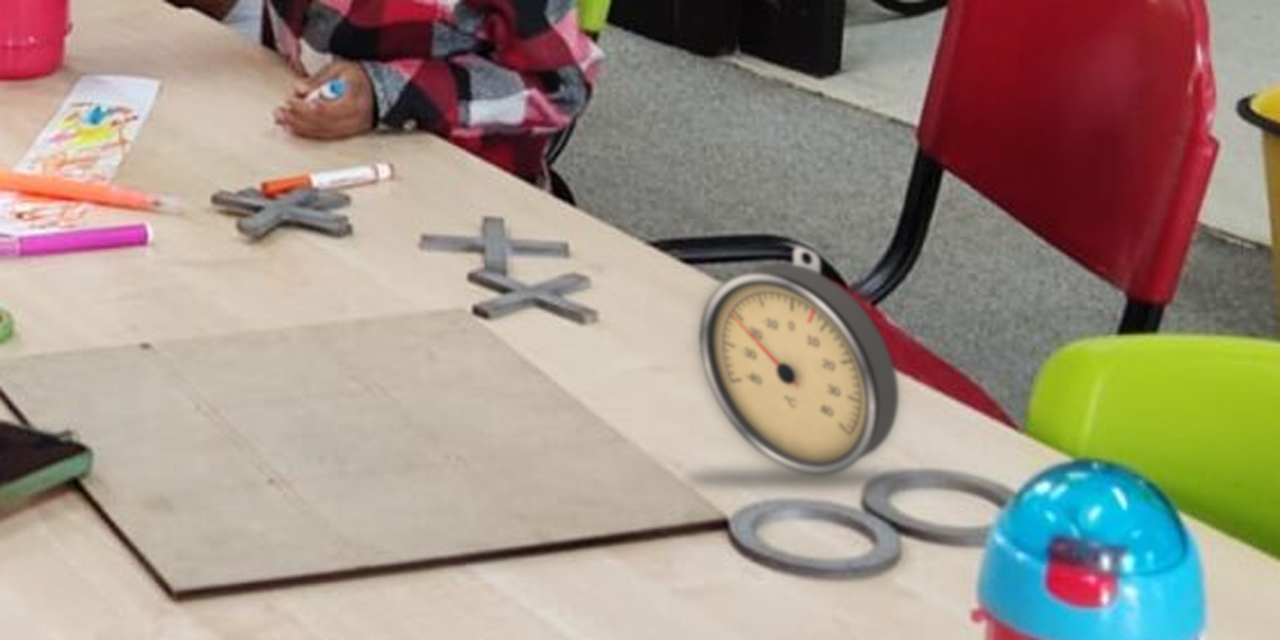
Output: -20 °C
